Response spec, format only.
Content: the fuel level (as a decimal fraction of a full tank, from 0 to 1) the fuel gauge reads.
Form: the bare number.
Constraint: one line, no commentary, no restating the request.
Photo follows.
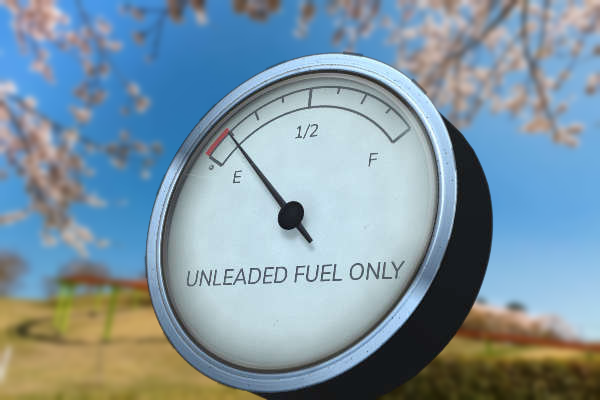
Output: 0.125
